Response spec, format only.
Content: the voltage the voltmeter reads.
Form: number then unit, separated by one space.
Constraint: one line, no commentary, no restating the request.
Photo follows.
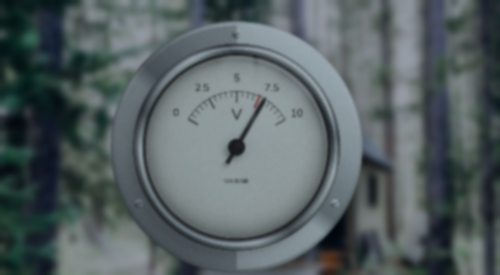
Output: 7.5 V
